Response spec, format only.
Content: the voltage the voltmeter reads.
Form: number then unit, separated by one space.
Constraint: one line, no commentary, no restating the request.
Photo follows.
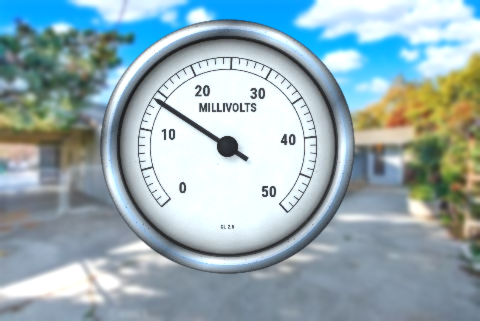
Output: 14 mV
